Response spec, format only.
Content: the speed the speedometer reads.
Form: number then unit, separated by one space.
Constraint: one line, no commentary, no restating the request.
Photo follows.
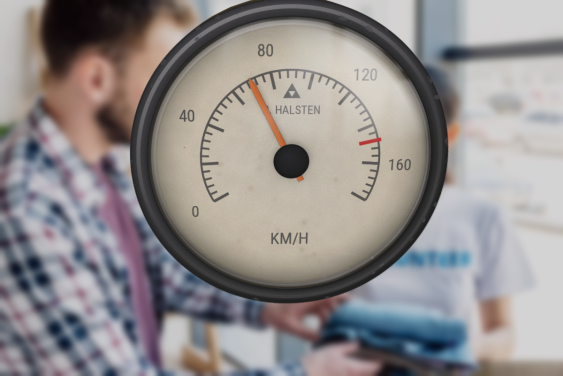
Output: 70 km/h
